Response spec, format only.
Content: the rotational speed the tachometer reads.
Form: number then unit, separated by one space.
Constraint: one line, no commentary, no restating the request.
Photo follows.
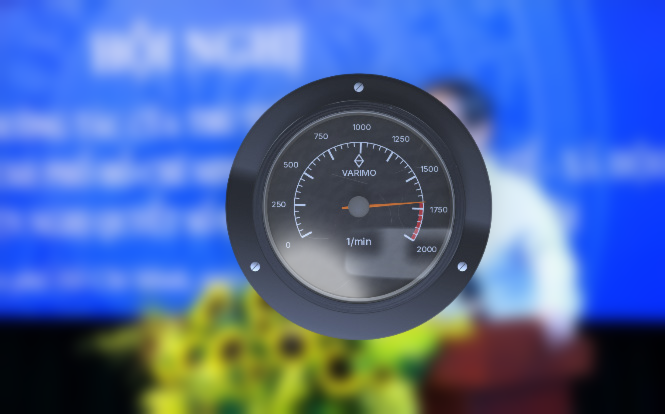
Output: 1700 rpm
